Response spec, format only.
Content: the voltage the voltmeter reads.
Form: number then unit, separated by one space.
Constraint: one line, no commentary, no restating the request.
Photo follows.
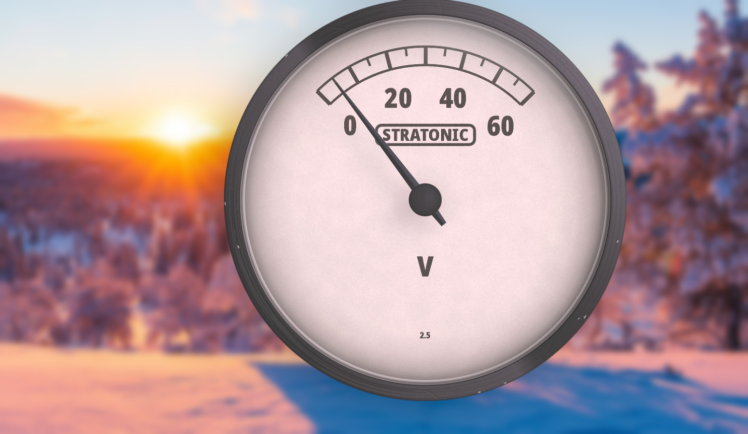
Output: 5 V
